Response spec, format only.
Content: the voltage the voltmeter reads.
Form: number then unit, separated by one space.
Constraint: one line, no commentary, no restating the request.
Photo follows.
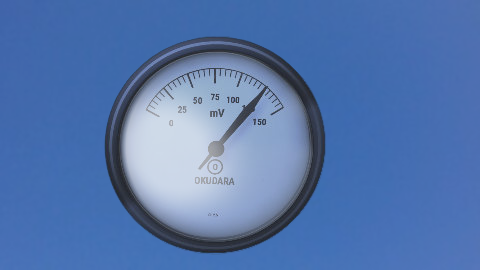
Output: 125 mV
